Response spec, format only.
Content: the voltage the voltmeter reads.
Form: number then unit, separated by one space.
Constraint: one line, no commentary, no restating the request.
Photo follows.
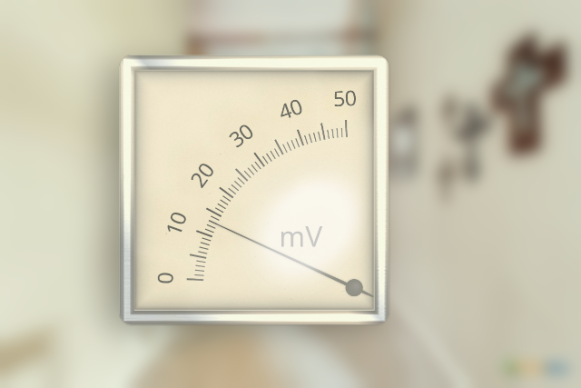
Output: 13 mV
